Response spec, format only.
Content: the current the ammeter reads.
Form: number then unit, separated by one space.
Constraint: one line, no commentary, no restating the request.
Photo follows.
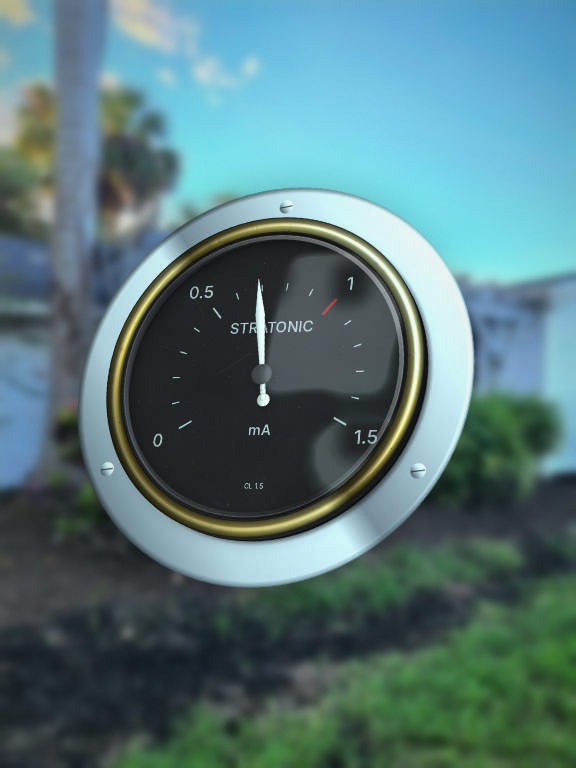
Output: 0.7 mA
